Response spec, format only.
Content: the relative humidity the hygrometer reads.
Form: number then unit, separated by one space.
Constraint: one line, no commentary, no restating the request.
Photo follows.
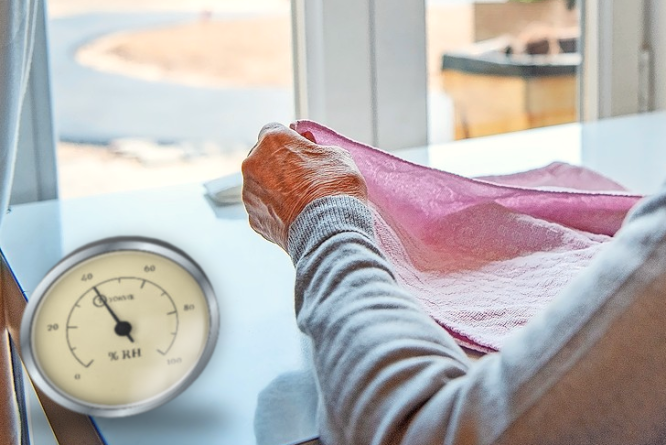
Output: 40 %
